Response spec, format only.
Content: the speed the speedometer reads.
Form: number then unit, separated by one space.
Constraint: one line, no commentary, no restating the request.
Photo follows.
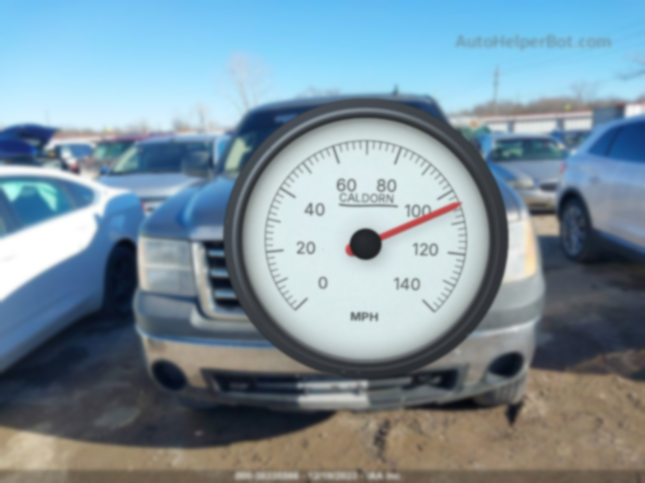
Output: 104 mph
